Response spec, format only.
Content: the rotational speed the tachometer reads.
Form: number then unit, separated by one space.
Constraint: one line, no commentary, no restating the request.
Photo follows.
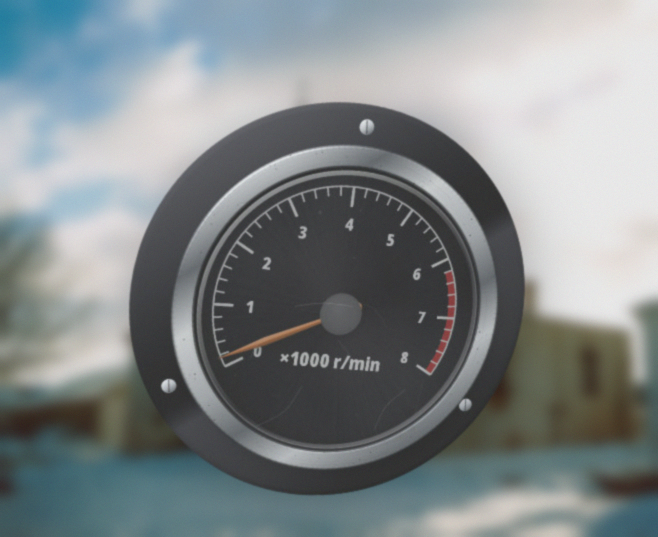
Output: 200 rpm
